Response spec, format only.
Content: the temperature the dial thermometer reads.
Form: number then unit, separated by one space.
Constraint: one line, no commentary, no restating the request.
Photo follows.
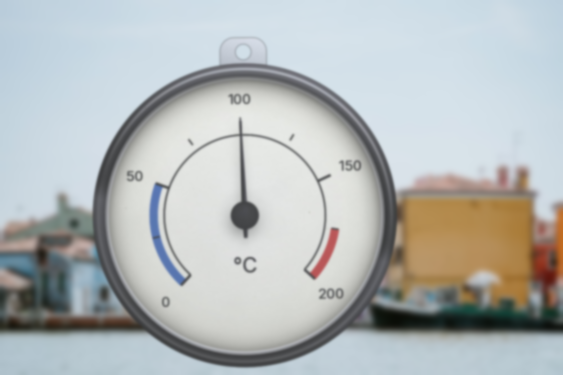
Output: 100 °C
